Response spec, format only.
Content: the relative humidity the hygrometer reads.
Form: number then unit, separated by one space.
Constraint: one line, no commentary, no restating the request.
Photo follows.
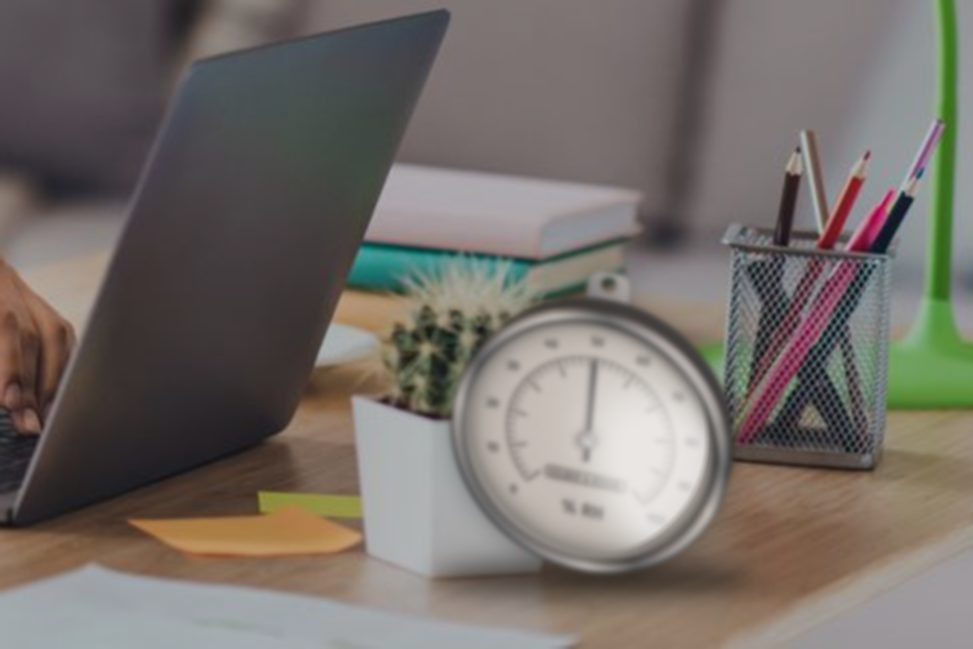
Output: 50 %
